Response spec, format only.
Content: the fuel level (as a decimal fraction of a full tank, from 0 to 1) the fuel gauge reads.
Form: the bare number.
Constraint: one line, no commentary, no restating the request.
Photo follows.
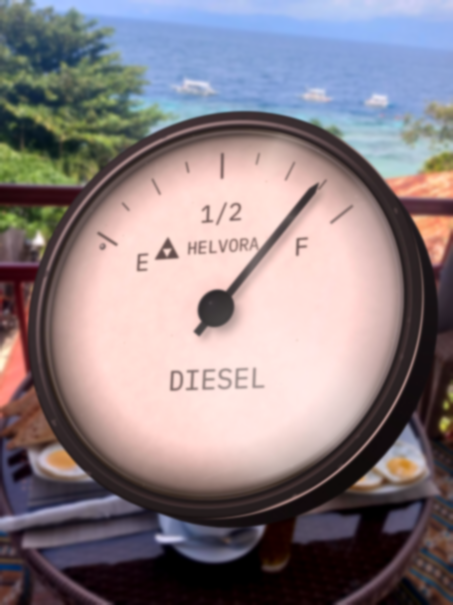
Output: 0.875
